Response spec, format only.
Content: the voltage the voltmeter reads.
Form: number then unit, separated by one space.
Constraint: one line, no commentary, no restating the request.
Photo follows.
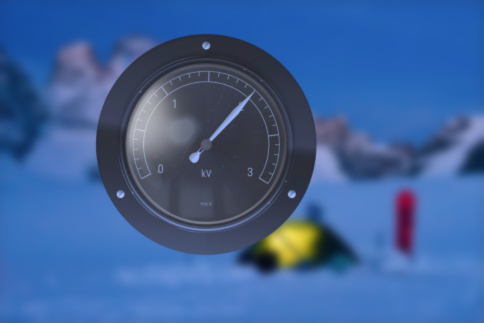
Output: 2 kV
